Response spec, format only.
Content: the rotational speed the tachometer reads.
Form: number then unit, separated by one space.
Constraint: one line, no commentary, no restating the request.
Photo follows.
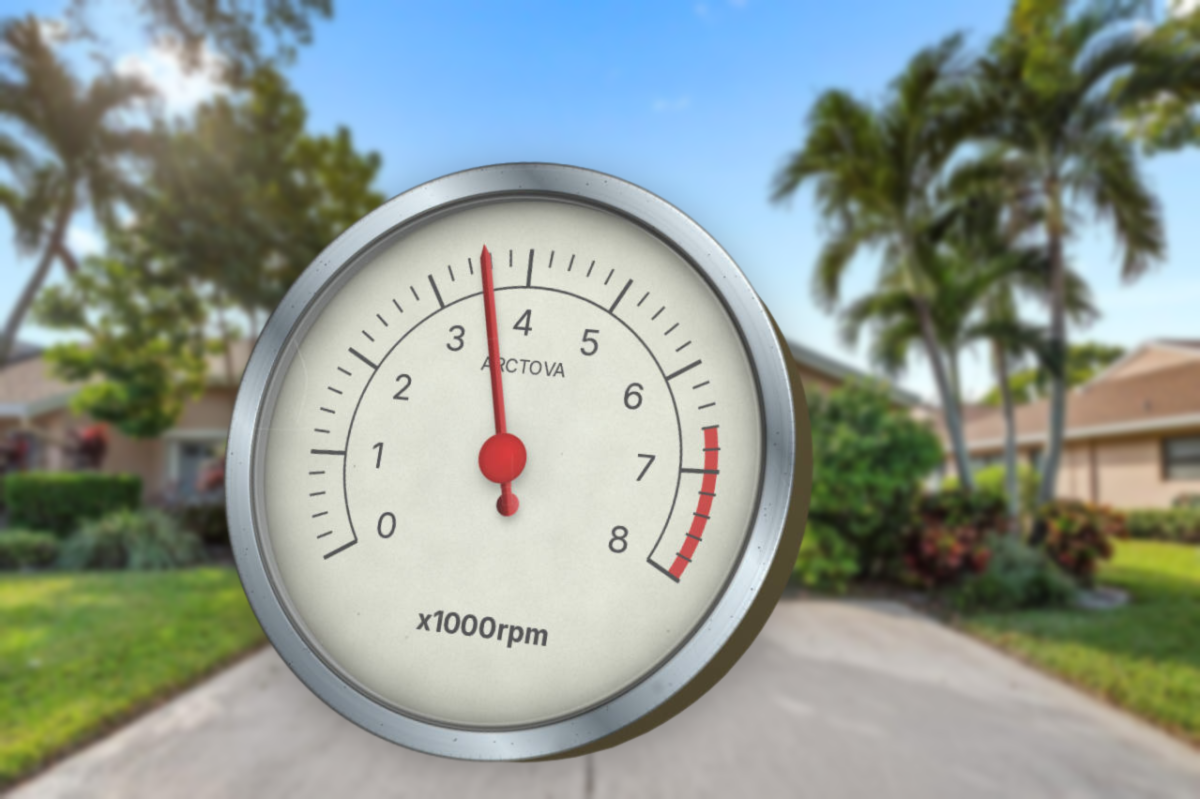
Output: 3600 rpm
